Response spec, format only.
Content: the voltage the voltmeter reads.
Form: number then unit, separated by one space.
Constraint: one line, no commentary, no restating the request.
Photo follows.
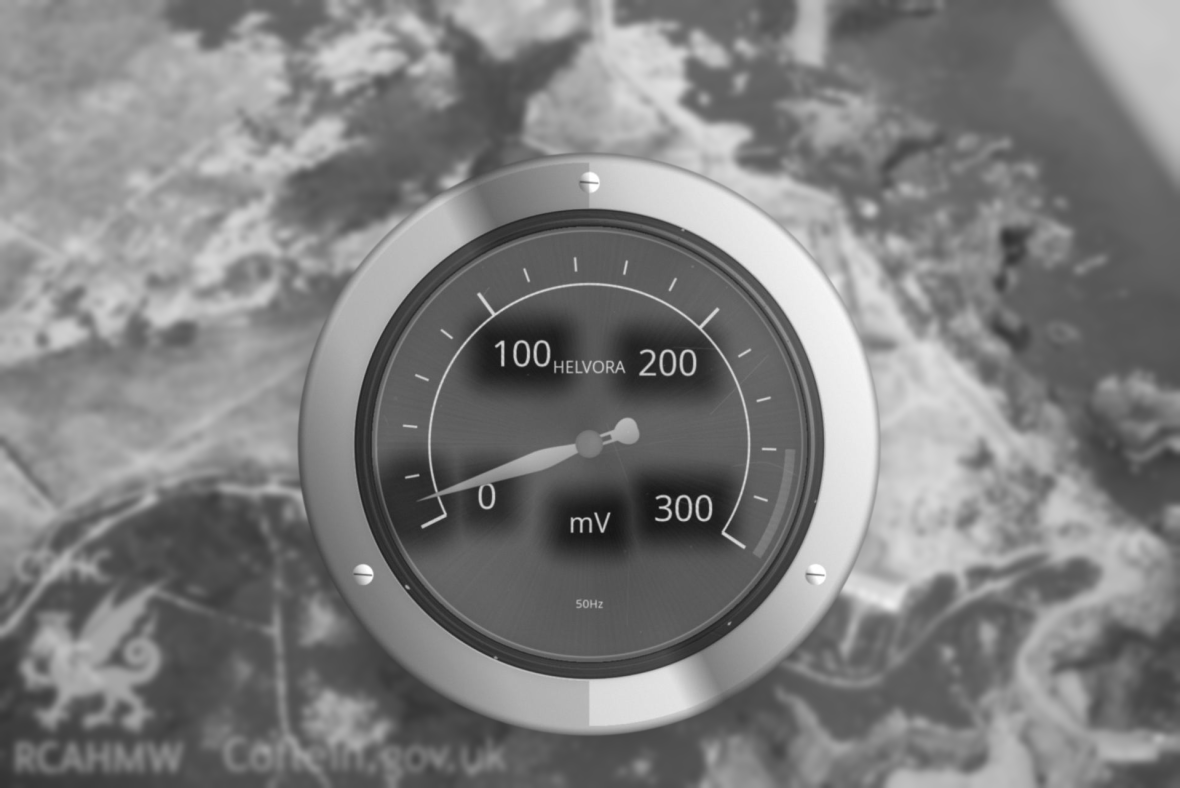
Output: 10 mV
